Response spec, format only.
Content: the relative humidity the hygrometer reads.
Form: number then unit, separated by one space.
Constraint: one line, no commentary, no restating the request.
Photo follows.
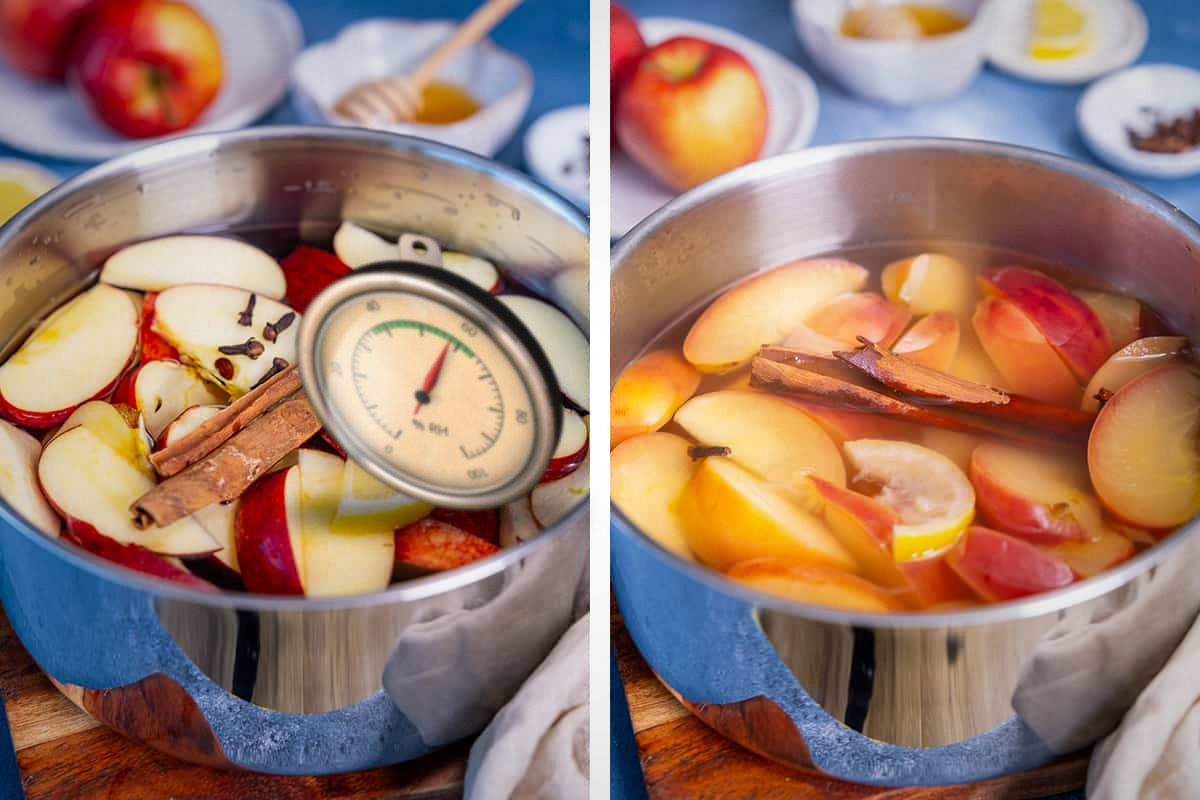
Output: 58 %
